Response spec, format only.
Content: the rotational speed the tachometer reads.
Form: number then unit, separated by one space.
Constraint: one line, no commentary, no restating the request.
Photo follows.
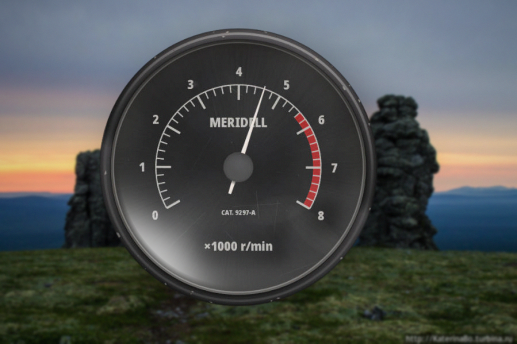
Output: 4600 rpm
